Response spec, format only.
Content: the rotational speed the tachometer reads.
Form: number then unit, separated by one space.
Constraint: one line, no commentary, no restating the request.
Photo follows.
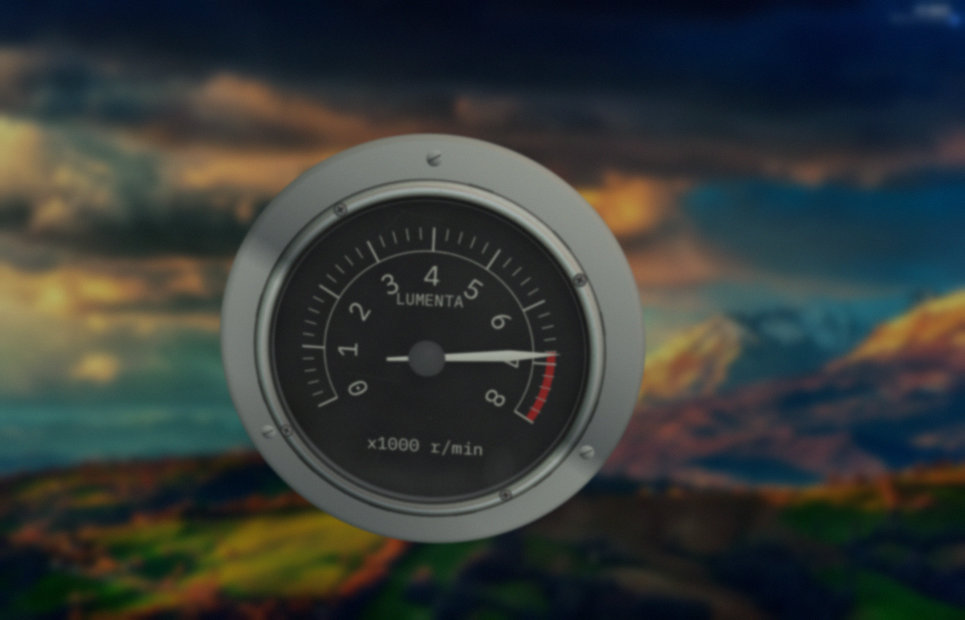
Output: 6800 rpm
